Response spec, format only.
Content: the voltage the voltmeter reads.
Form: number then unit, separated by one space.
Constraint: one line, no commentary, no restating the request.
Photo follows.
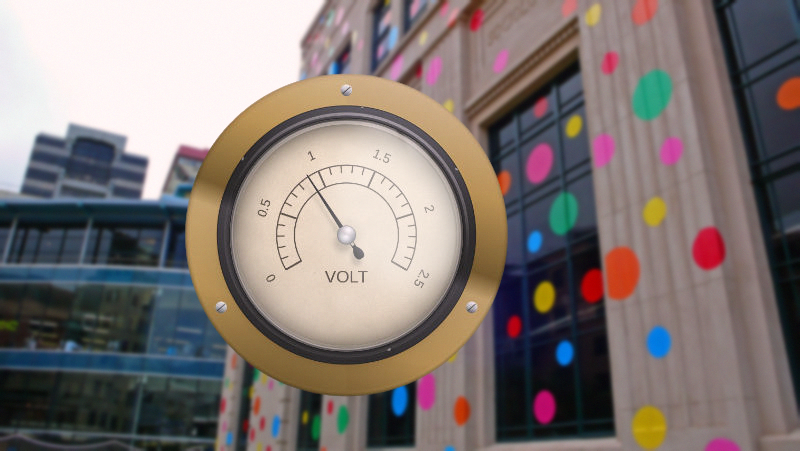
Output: 0.9 V
